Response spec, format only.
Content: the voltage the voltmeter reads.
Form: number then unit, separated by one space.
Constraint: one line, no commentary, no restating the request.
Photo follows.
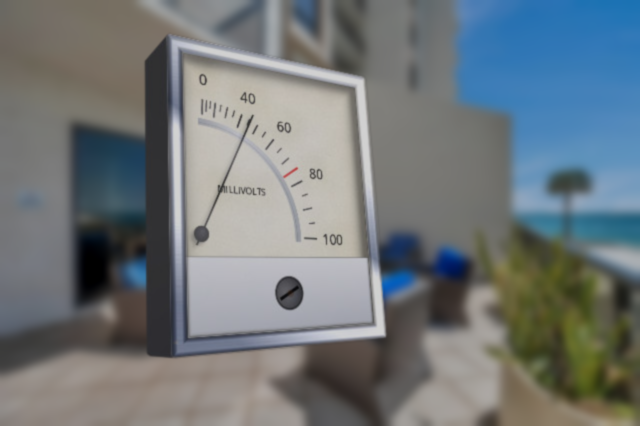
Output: 45 mV
